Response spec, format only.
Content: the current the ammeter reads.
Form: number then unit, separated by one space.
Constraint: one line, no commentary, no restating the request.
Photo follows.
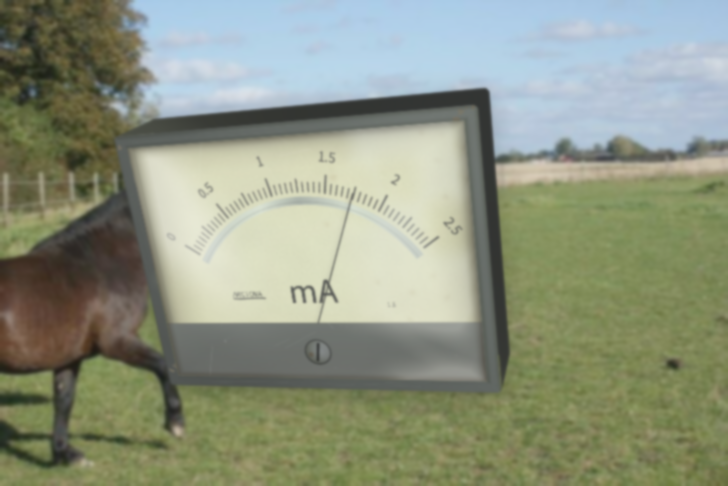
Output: 1.75 mA
